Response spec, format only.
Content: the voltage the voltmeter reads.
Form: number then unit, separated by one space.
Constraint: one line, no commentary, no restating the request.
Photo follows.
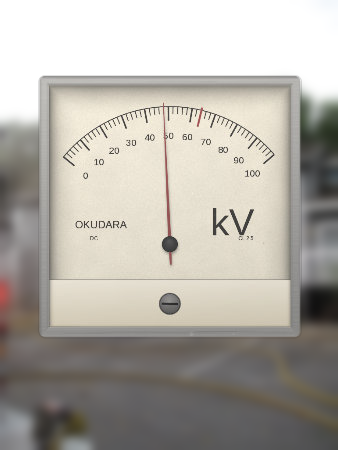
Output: 48 kV
